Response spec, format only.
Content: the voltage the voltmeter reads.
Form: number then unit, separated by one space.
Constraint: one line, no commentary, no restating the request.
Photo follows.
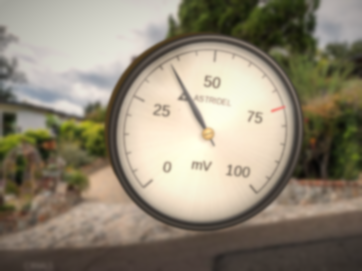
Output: 37.5 mV
